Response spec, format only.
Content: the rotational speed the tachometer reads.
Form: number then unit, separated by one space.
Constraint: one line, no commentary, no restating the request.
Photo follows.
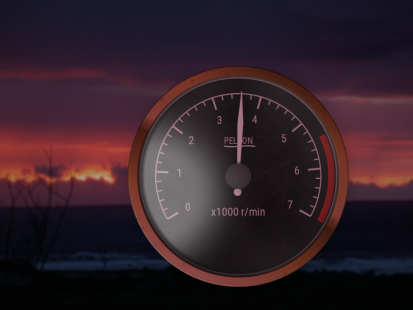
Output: 3600 rpm
